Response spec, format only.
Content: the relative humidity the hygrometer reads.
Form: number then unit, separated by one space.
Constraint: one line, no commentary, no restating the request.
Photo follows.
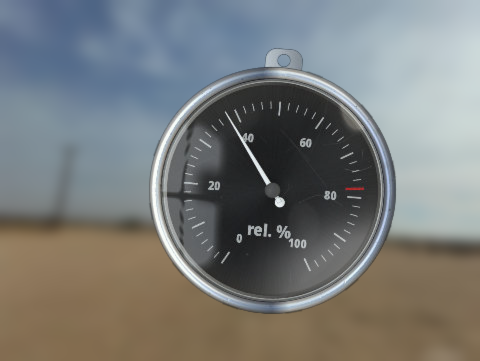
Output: 38 %
